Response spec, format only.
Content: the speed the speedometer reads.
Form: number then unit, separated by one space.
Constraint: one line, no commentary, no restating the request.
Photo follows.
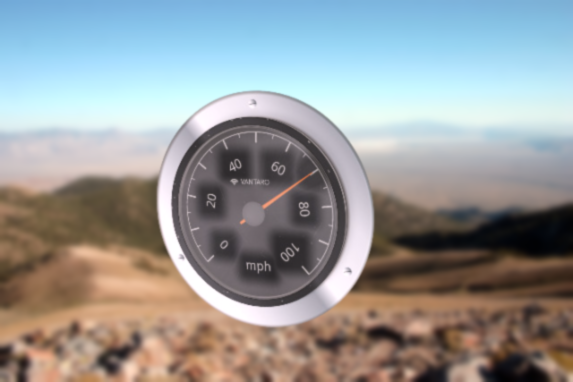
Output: 70 mph
